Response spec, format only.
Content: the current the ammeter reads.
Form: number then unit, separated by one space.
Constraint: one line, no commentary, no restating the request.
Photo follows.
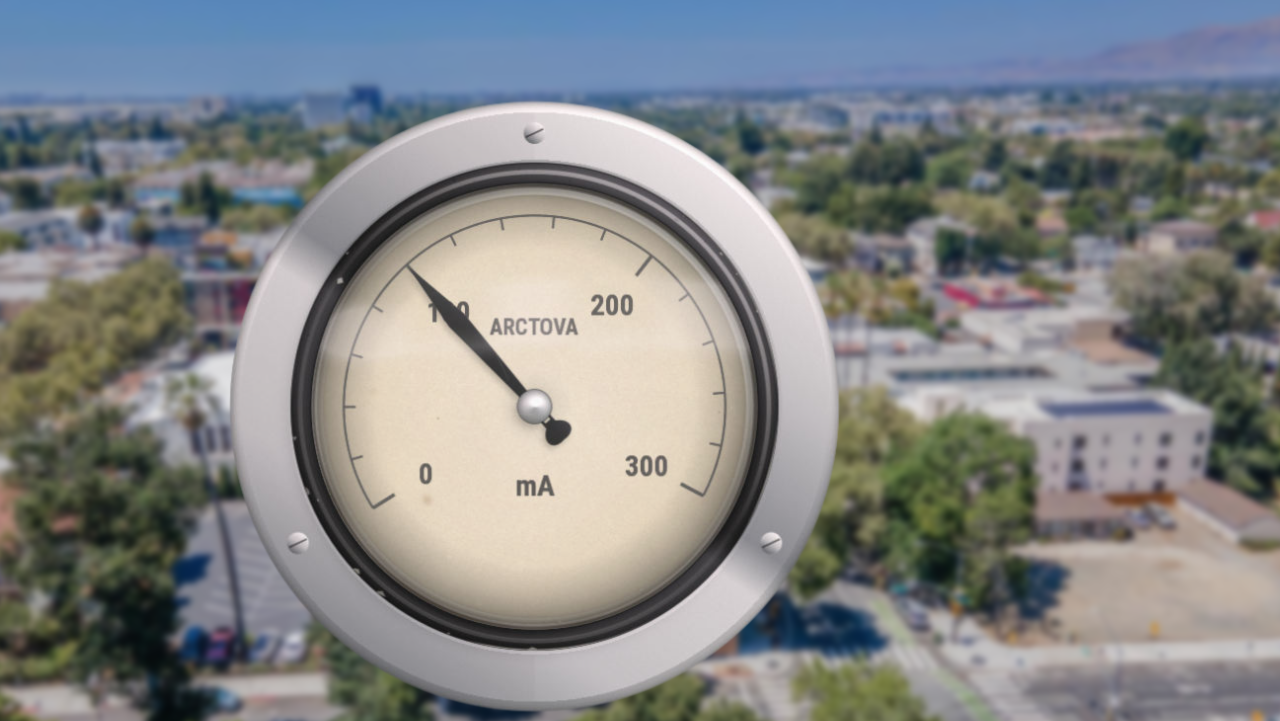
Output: 100 mA
